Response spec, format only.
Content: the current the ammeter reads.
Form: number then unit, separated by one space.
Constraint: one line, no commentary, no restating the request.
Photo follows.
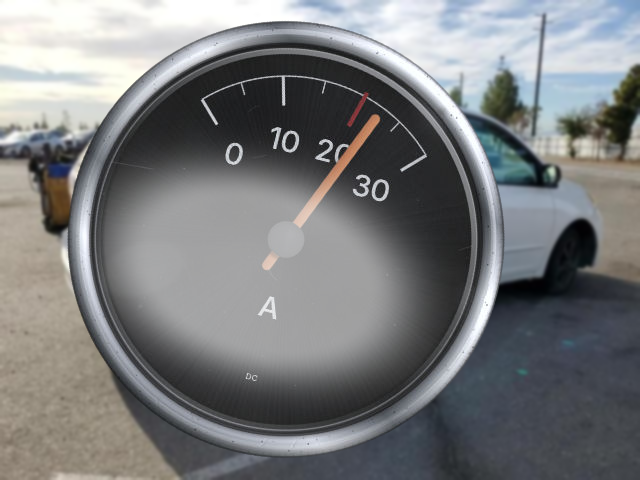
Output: 22.5 A
